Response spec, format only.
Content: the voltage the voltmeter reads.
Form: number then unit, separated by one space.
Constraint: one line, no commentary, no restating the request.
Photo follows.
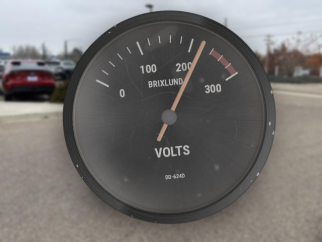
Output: 220 V
